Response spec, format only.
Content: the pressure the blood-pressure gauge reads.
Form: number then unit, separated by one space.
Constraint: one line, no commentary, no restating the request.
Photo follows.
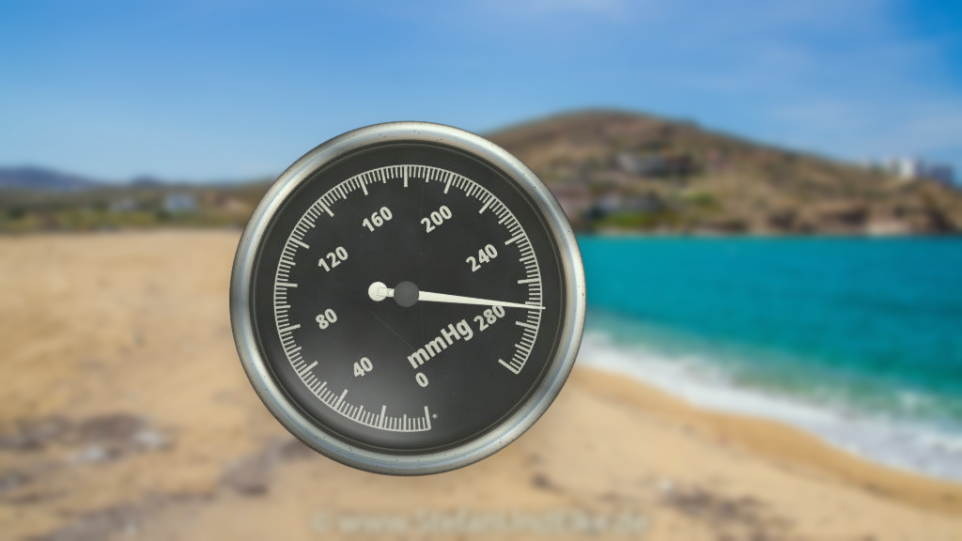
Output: 272 mmHg
